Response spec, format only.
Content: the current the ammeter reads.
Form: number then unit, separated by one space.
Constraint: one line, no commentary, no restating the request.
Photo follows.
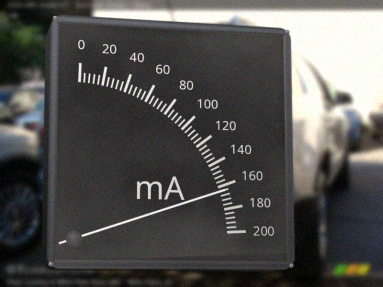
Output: 164 mA
